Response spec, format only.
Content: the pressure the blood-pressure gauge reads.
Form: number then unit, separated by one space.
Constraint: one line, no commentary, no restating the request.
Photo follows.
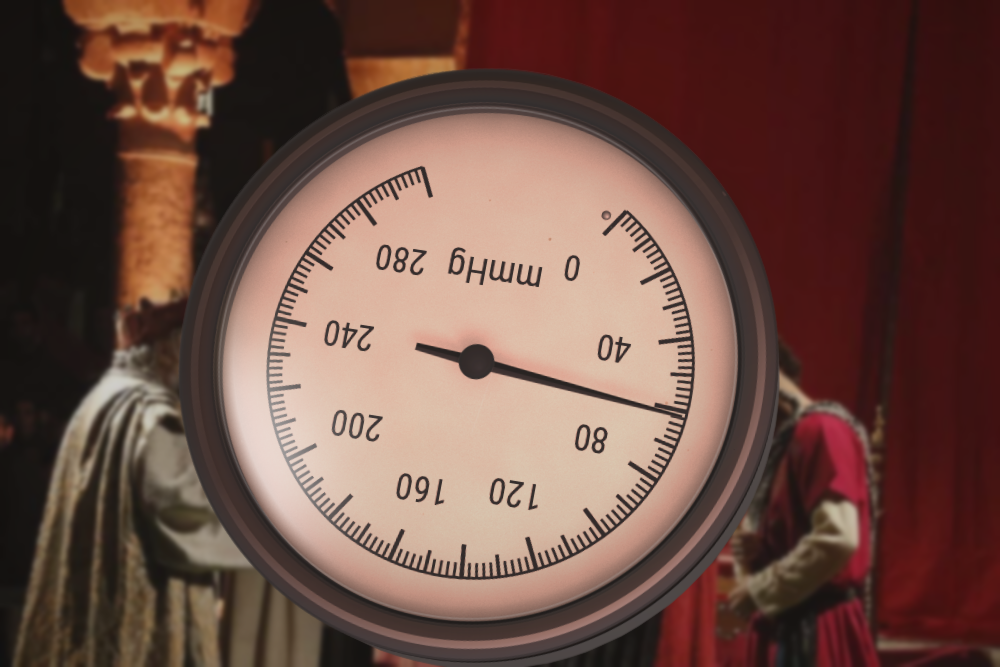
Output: 62 mmHg
